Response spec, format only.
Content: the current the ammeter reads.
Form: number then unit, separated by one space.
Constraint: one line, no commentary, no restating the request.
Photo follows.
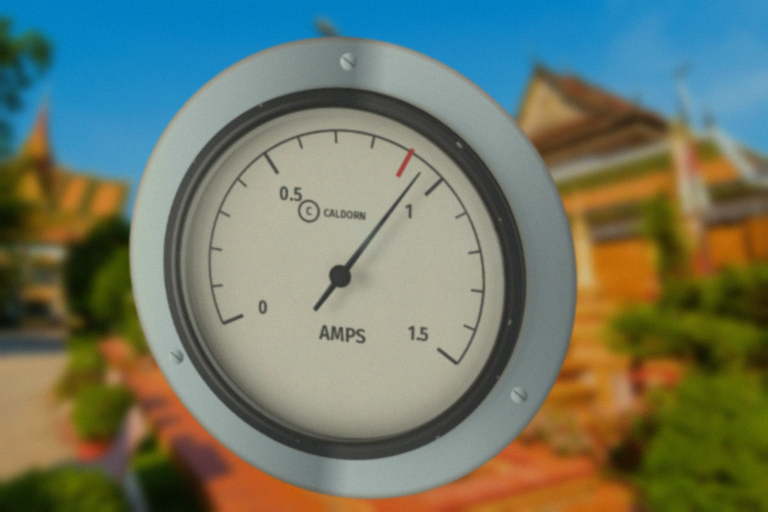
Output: 0.95 A
